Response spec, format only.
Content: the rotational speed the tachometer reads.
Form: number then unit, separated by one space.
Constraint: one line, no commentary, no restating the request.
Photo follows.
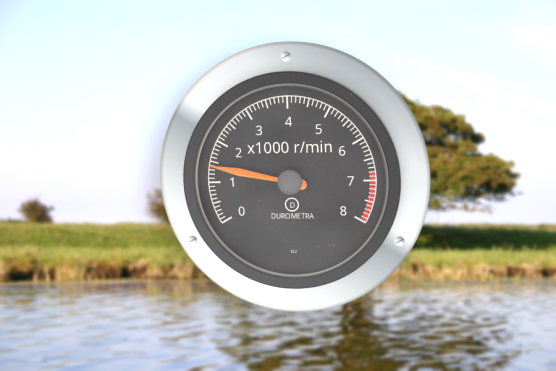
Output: 1400 rpm
